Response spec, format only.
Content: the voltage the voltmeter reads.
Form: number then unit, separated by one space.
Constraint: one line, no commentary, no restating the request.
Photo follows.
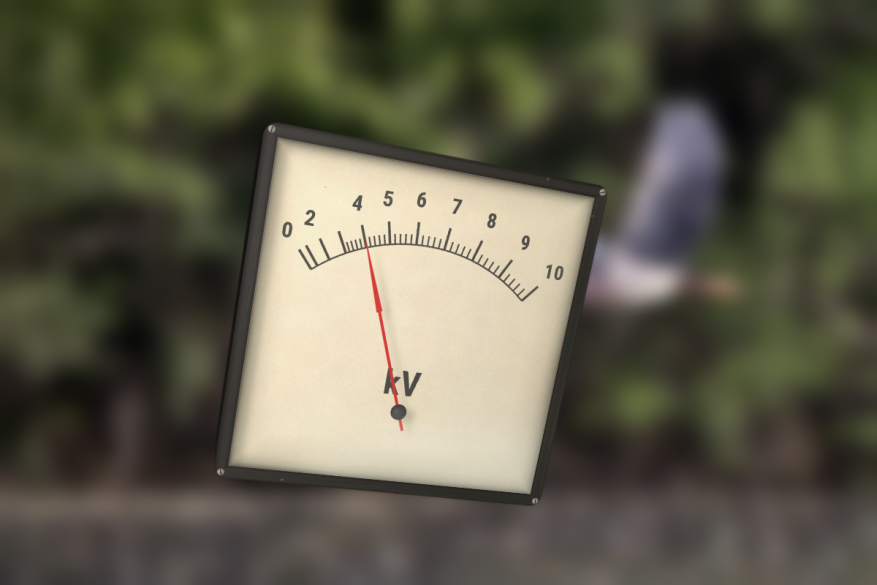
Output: 4 kV
